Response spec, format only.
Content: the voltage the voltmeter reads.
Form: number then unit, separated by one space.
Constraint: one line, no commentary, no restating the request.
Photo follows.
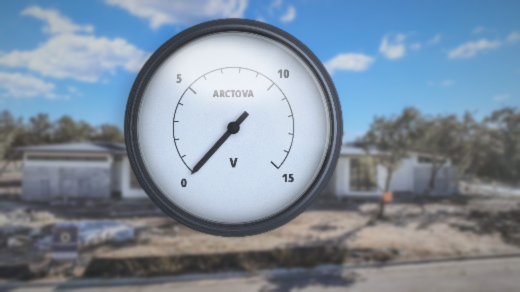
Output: 0 V
